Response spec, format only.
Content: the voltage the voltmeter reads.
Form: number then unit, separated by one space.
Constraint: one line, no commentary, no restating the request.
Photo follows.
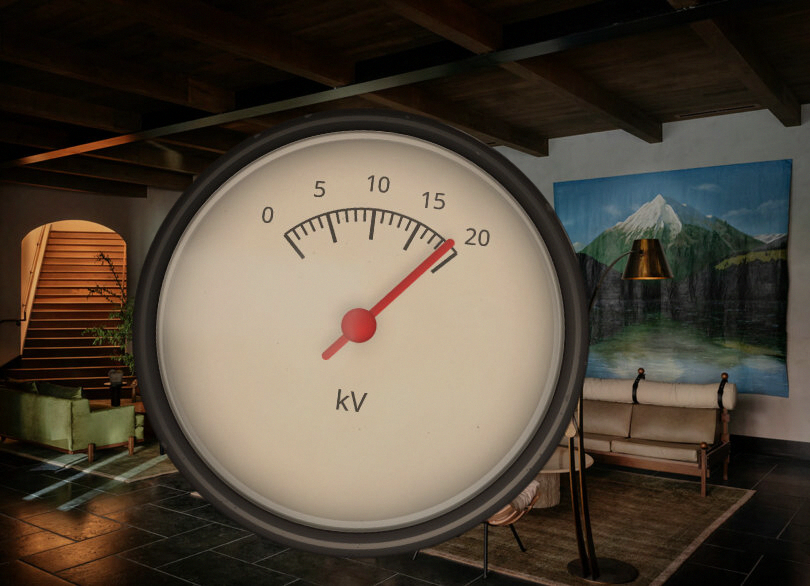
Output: 19 kV
